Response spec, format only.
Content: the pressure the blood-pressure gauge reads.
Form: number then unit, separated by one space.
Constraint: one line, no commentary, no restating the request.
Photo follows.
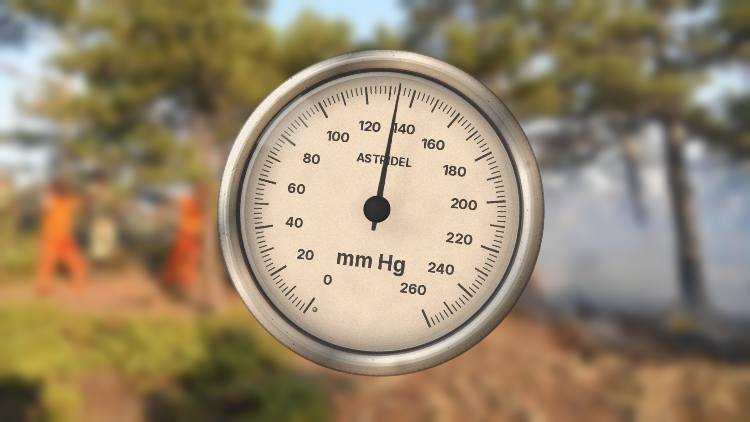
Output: 134 mmHg
